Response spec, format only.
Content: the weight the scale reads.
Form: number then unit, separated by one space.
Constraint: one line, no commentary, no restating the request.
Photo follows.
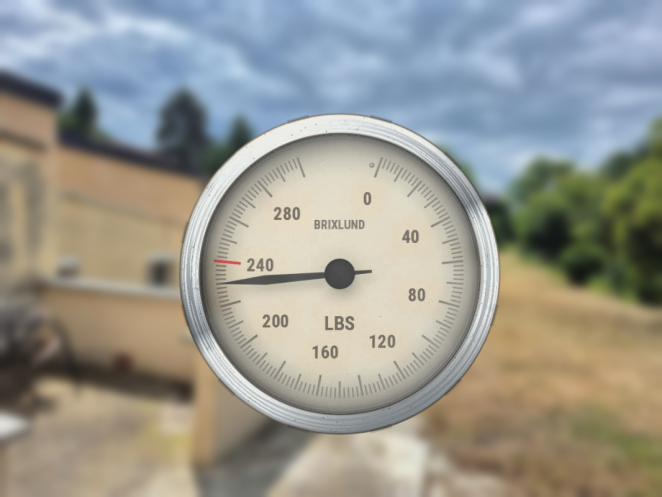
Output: 230 lb
